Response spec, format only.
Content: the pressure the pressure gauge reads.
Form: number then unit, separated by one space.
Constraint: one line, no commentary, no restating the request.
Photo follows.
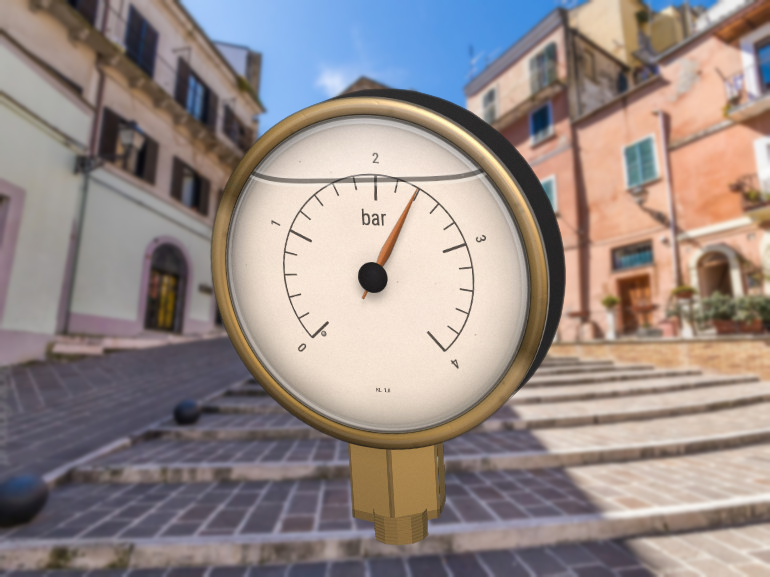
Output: 2.4 bar
